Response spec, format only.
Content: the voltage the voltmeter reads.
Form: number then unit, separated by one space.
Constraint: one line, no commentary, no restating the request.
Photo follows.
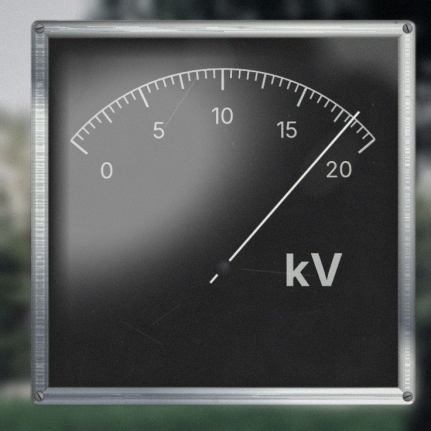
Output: 18.25 kV
